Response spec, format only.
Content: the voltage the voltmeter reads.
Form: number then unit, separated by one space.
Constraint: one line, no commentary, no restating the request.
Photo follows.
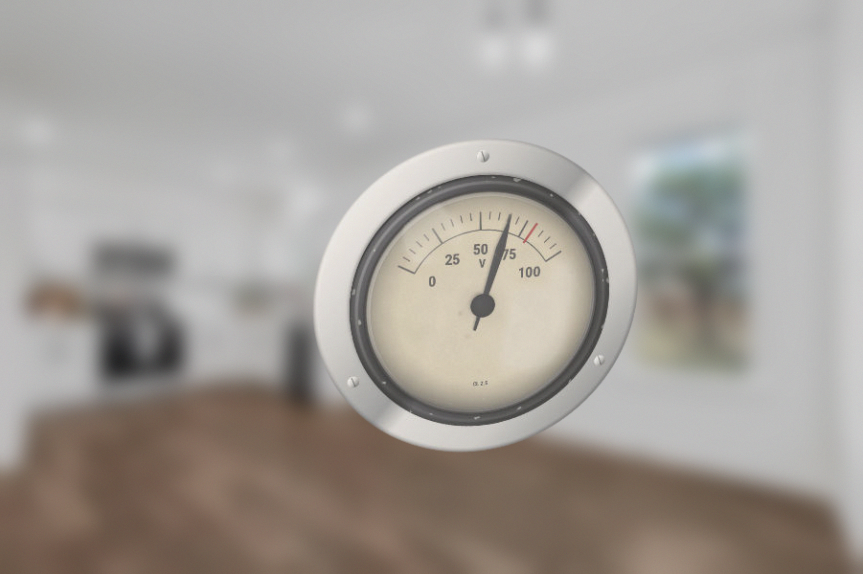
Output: 65 V
